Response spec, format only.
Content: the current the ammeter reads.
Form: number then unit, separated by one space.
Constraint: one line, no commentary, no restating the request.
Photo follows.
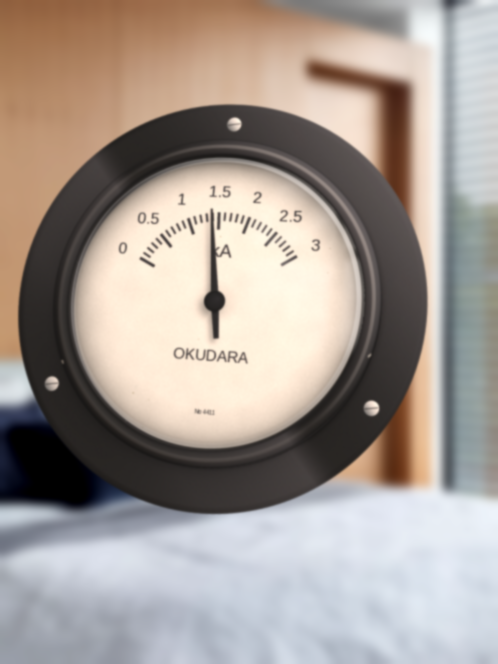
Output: 1.4 kA
